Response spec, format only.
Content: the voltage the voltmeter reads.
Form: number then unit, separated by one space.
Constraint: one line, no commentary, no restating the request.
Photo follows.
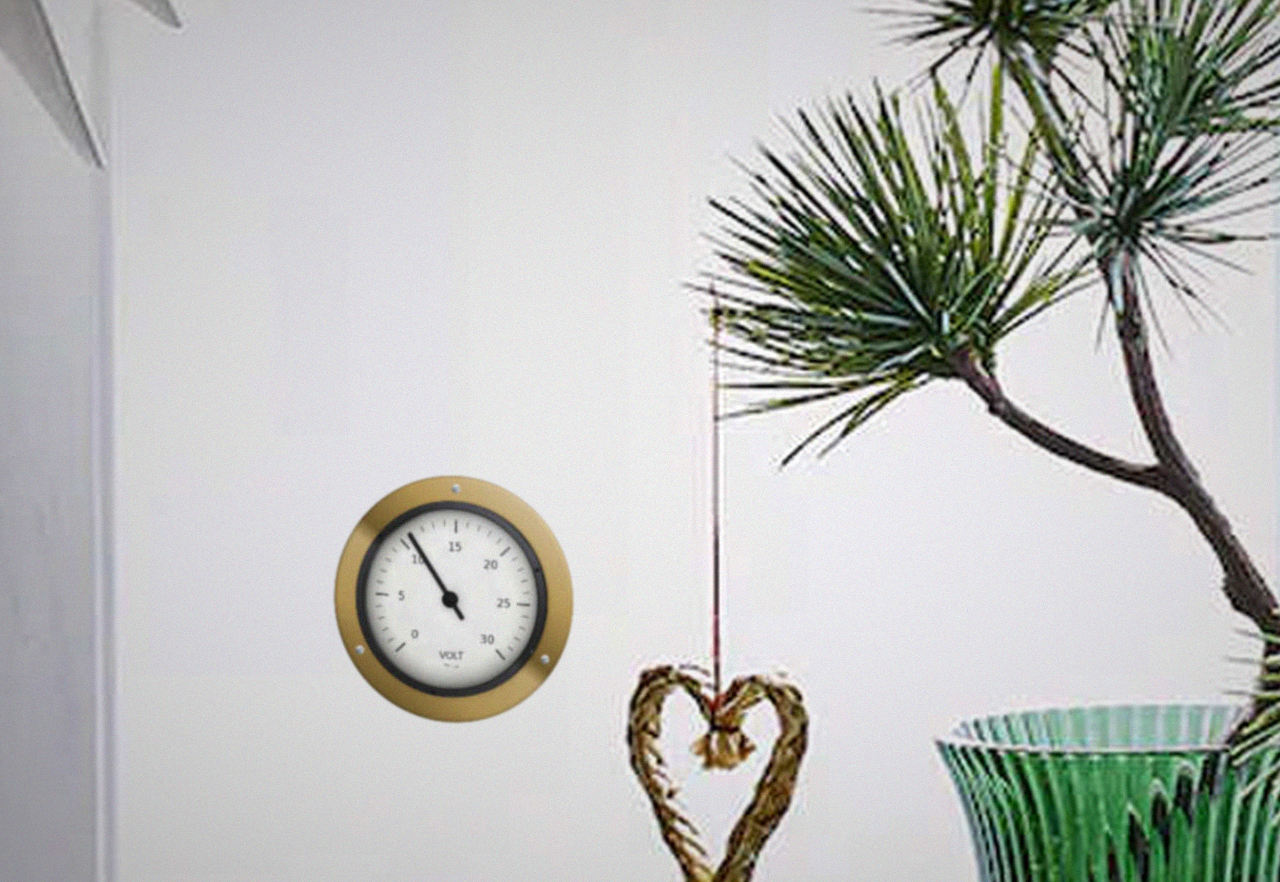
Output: 11 V
